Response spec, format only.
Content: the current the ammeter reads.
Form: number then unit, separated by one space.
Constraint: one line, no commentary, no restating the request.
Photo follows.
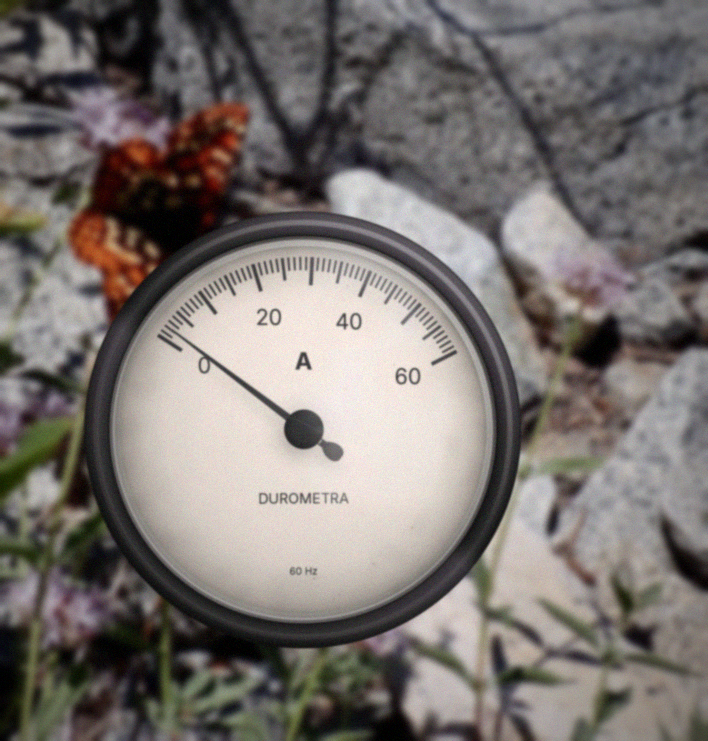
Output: 2 A
